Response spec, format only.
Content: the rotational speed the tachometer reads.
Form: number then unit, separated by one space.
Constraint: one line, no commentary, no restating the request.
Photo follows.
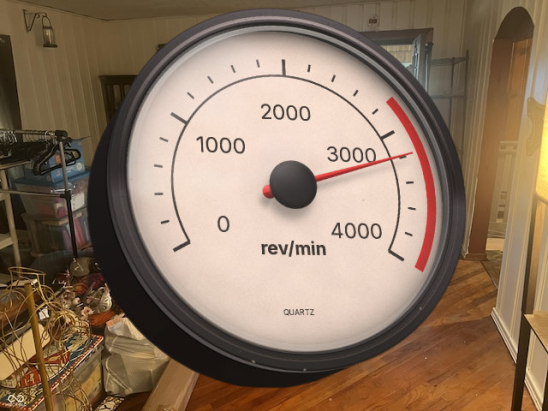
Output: 3200 rpm
